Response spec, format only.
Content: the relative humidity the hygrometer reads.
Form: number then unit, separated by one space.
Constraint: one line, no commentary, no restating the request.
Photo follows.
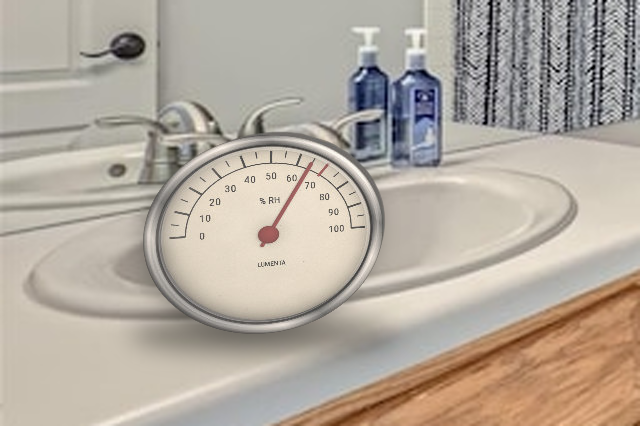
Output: 65 %
